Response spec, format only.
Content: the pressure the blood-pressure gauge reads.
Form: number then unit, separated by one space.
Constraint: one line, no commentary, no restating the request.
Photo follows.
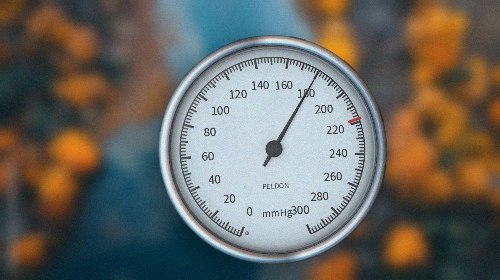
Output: 180 mmHg
